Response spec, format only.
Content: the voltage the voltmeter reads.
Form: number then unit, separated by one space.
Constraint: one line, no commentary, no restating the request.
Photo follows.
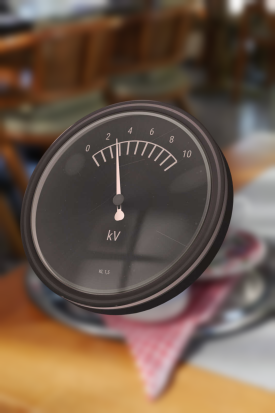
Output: 3 kV
